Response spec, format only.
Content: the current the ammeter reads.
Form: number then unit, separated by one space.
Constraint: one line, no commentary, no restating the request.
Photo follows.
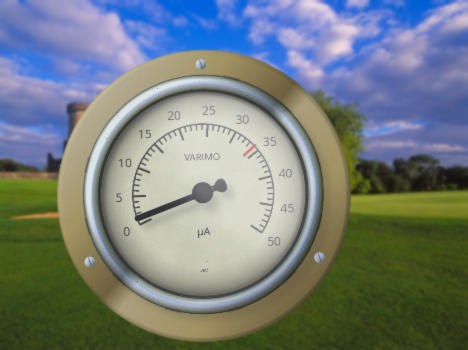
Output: 1 µA
